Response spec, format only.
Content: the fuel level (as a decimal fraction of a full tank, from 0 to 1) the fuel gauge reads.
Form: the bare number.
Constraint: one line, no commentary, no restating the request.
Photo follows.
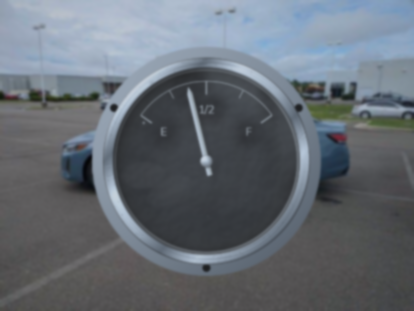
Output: 0.375
